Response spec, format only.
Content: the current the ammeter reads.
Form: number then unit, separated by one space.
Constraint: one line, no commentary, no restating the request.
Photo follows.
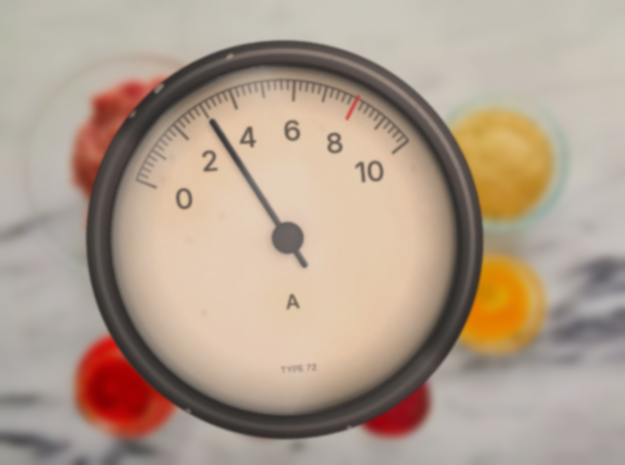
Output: 3 A
